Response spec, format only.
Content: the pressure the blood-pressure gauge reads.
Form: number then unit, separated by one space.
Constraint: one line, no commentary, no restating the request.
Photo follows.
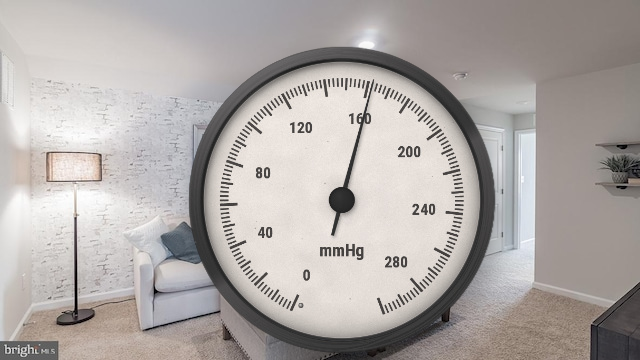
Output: 162 mmHg
